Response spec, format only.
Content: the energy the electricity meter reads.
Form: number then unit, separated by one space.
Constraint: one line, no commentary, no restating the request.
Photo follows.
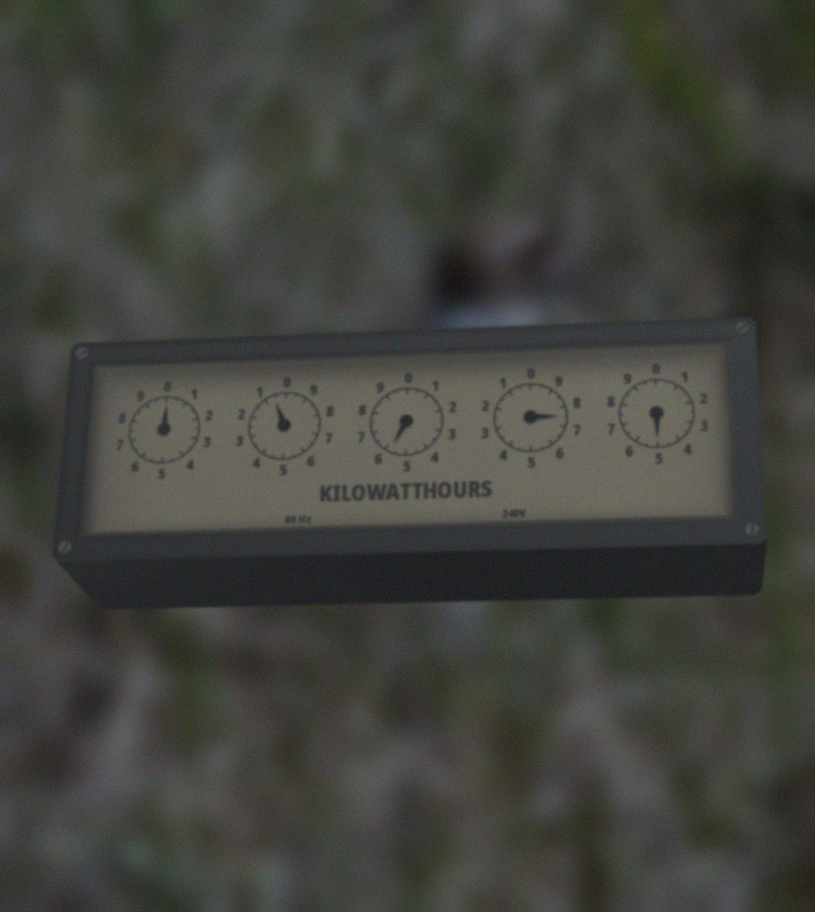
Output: 575 kWh
